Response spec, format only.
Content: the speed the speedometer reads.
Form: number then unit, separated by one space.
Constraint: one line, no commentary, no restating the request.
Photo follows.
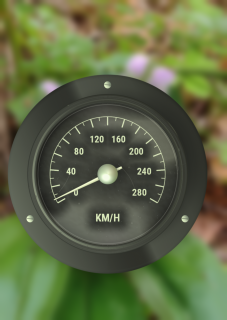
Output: 5 km/h
